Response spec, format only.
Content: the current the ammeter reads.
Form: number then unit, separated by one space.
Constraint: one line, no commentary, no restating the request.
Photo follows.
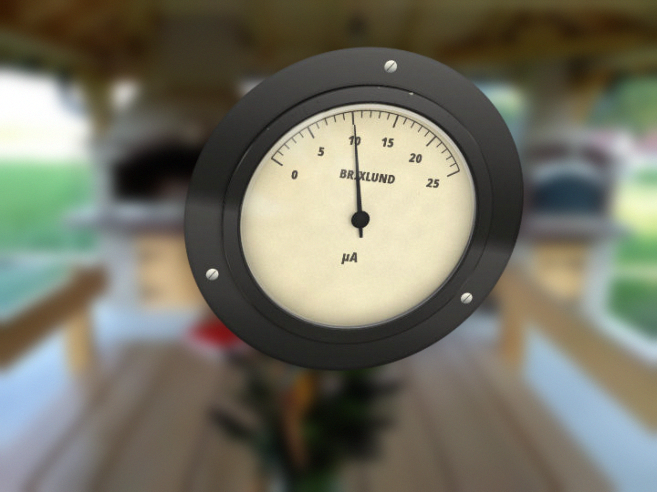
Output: 10 µA
